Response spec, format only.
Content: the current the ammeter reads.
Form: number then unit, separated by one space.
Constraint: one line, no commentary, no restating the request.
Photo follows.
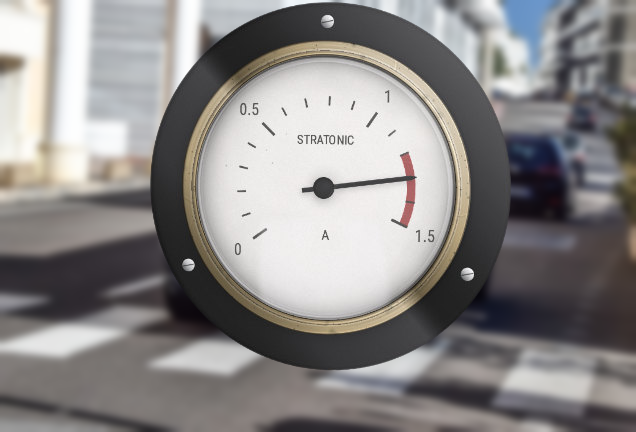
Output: 1.3 A
